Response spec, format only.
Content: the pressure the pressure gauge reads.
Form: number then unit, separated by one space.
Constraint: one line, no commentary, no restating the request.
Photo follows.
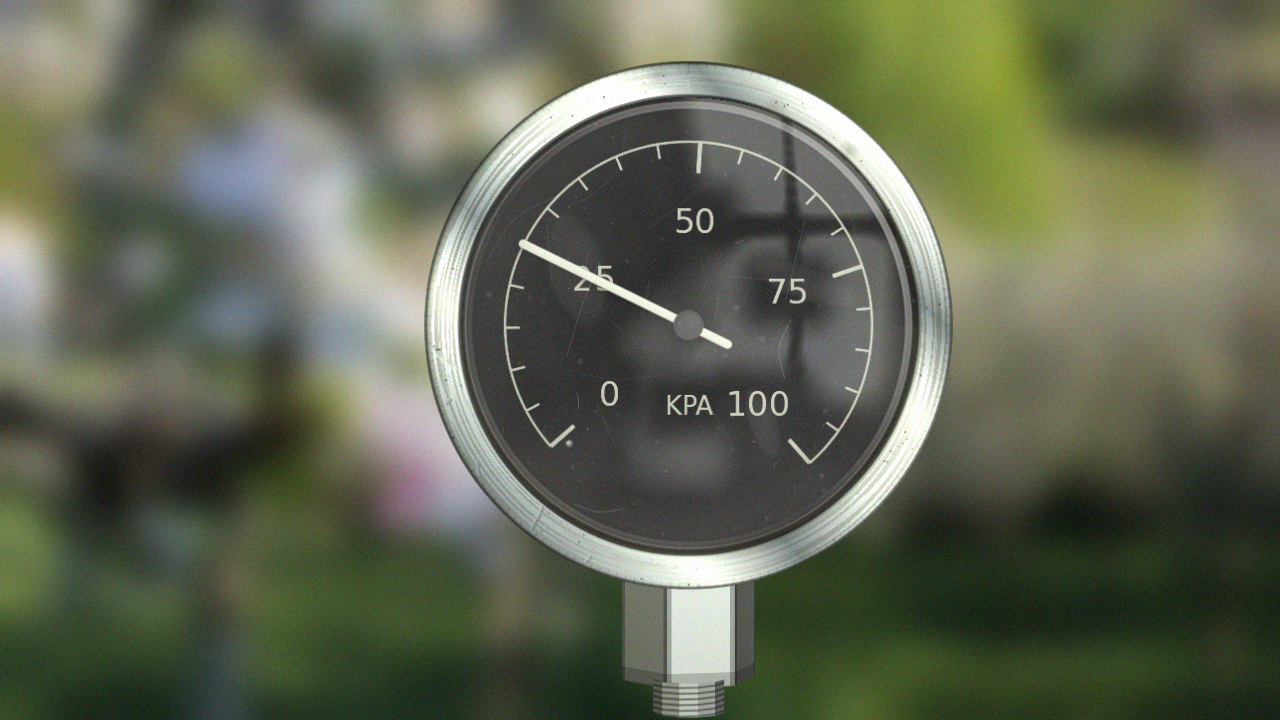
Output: 25 kPa
